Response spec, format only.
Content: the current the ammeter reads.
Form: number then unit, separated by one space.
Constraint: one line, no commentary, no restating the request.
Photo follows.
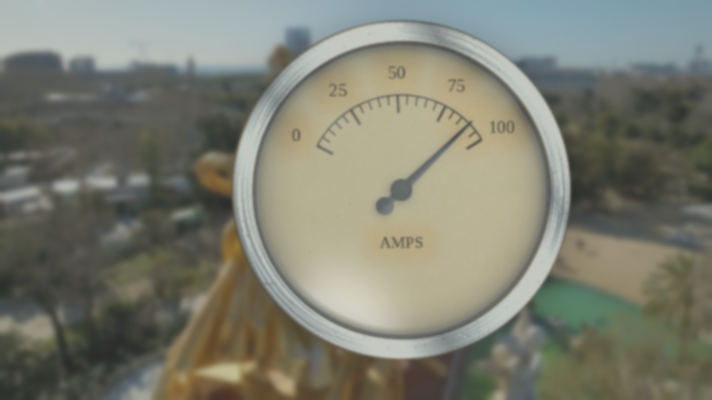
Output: 90 A
